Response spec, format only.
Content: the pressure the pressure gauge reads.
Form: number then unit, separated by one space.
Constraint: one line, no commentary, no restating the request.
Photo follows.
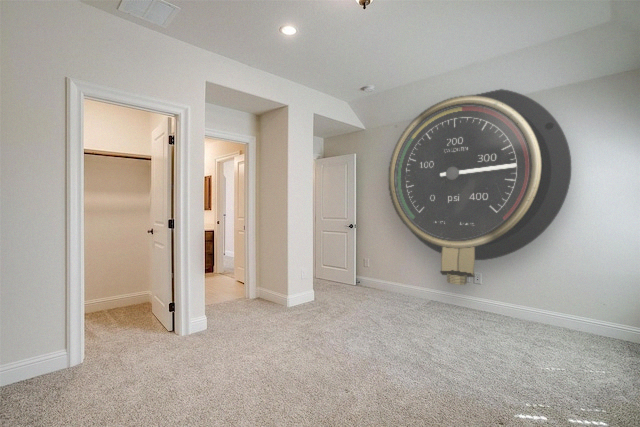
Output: 330 psi
